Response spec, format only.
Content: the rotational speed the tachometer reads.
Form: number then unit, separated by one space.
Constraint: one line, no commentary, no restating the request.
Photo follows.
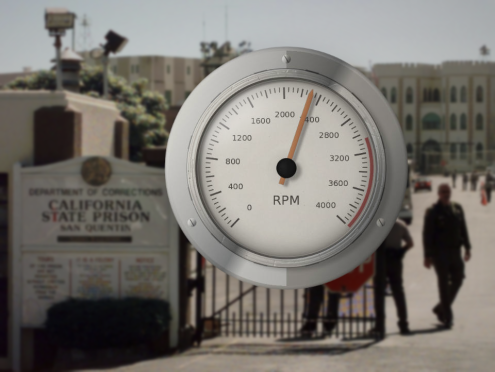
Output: 2300 rpm
